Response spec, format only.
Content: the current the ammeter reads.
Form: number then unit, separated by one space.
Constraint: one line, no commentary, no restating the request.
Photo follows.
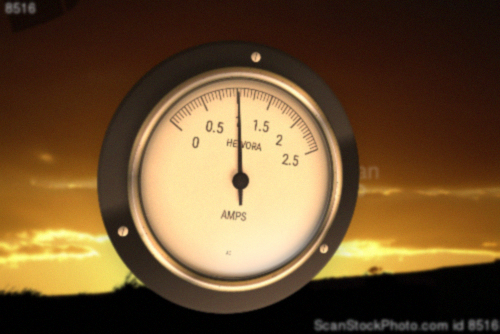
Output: 1 A
